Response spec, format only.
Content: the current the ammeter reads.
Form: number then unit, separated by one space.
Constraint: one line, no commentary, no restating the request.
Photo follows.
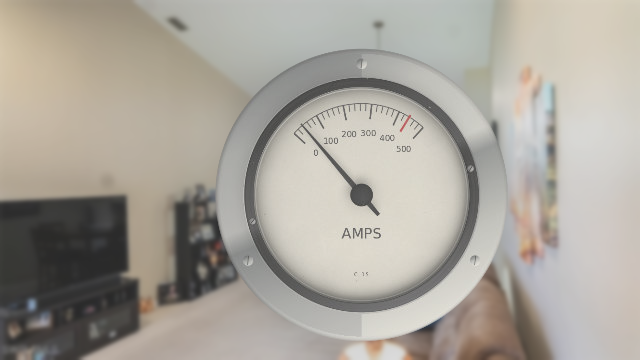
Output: 40 A
